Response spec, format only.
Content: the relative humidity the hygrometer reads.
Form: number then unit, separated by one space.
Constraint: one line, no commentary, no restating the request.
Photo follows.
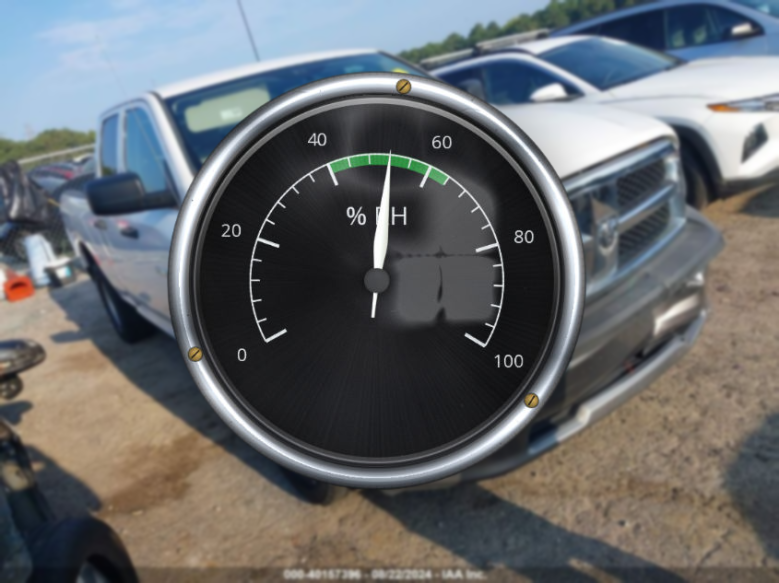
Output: 52 %
